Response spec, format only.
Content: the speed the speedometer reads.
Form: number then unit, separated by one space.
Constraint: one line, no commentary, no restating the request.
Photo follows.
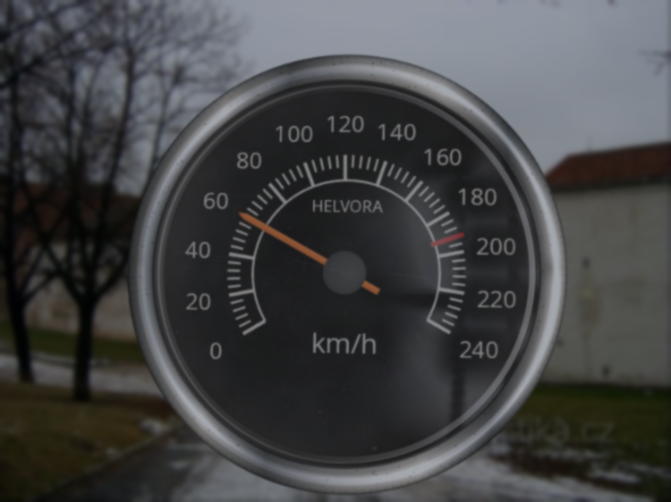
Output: 60 km/h
